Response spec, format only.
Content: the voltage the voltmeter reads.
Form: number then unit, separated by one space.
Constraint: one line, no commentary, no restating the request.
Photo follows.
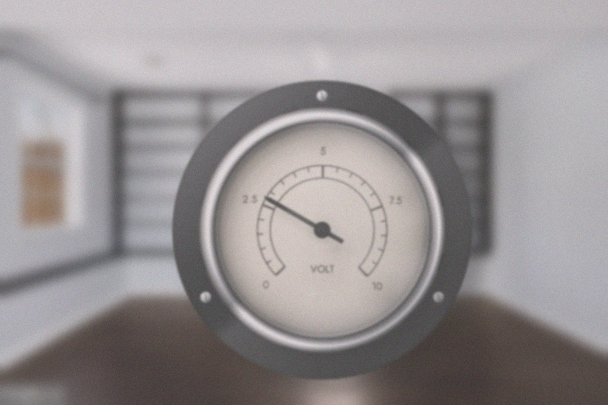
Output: 2.75 V
